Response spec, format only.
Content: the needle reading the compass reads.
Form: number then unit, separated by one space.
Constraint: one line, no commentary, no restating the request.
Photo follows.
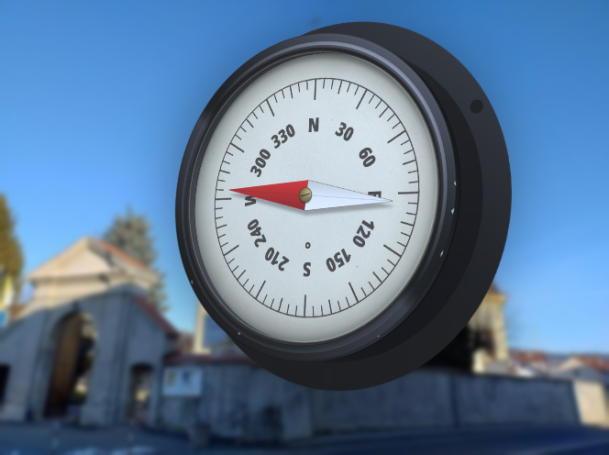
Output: 275 °
